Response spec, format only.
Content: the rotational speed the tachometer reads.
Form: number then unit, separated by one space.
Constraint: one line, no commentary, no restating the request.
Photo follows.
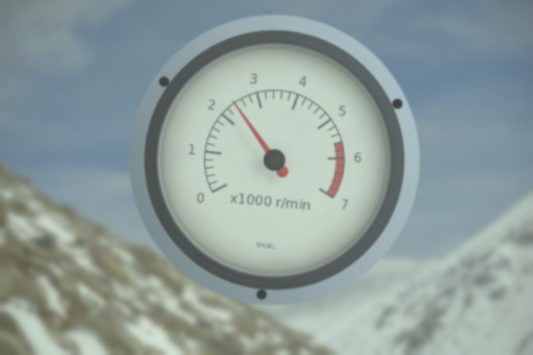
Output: 2400 rpm
